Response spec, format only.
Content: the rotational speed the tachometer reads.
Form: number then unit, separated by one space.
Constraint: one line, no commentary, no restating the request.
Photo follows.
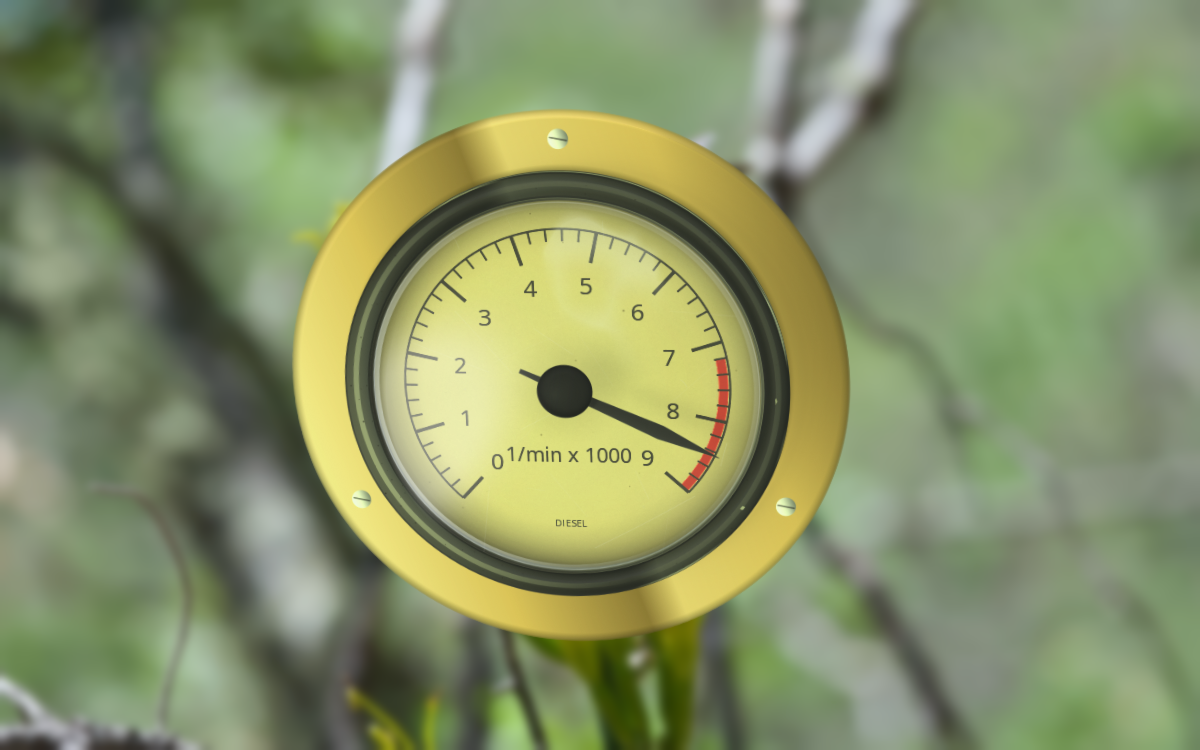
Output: 8400 rpm
